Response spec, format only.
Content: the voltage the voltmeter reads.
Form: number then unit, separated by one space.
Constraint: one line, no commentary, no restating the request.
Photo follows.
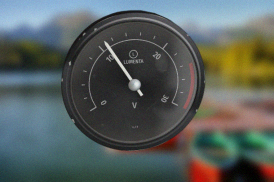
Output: 11 V
